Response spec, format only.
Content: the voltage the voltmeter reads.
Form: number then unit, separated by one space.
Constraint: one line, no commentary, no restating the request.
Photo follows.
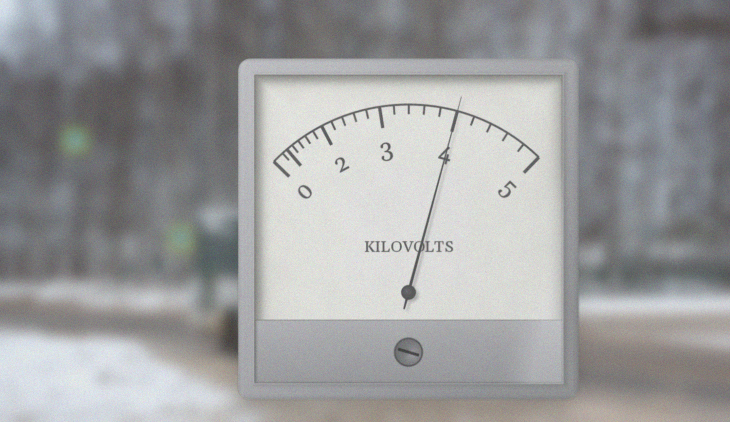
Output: 4 kV
